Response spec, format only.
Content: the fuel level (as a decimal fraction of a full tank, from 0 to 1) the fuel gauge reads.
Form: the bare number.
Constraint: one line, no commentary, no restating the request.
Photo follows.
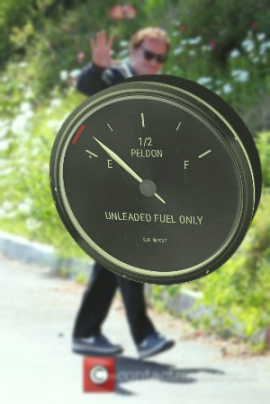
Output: 0.125
